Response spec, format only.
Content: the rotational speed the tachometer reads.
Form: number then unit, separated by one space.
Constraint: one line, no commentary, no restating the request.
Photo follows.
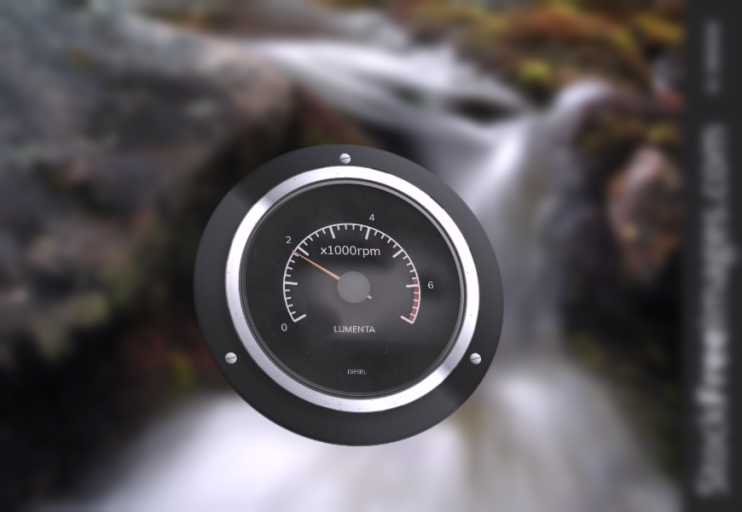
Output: 1800 rpm
